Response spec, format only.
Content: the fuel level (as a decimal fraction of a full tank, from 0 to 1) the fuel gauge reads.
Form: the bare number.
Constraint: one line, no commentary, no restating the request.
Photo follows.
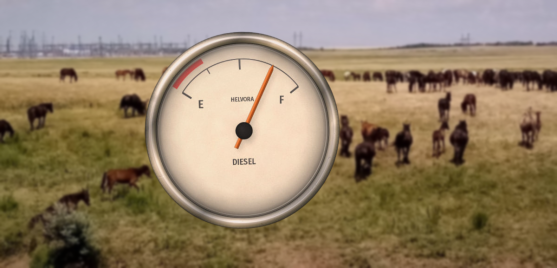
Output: 0.75
